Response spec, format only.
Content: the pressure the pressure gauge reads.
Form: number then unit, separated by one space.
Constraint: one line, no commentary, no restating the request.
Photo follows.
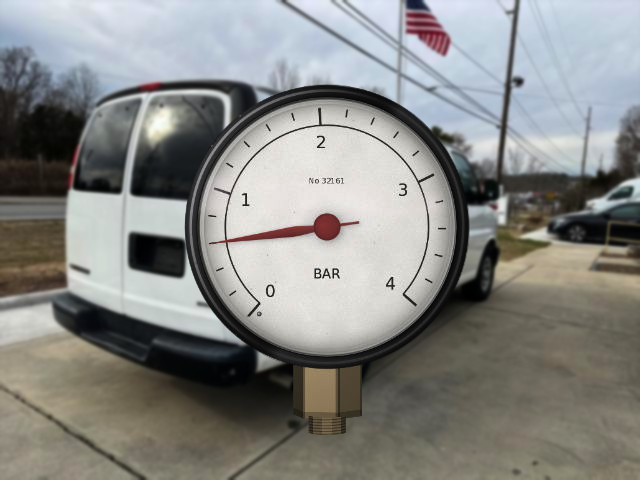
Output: 0.6 bar
